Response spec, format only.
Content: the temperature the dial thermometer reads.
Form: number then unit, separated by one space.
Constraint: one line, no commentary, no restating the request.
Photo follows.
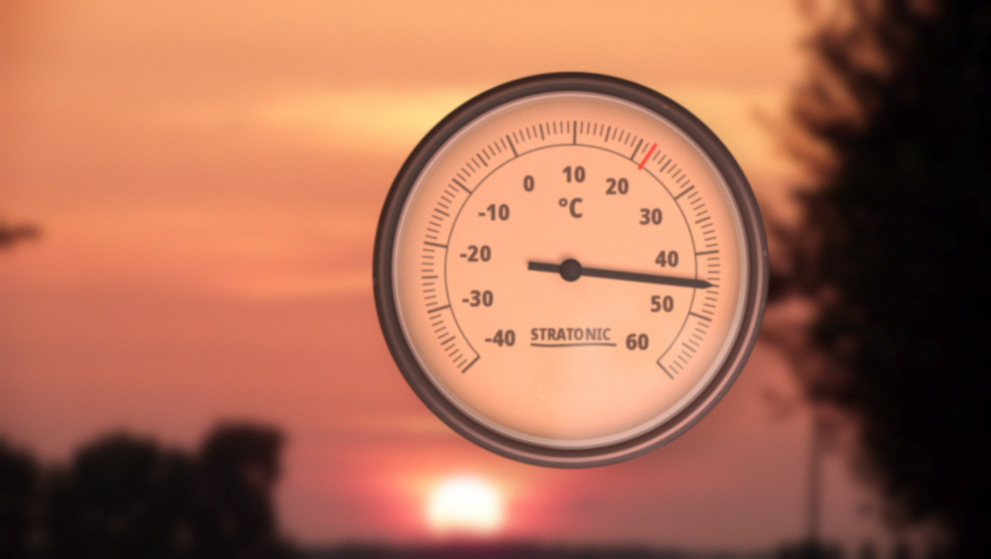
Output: 45 °C
